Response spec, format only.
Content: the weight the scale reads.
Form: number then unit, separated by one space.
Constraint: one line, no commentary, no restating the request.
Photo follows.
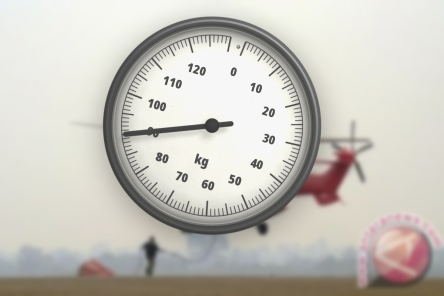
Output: 90 kg
